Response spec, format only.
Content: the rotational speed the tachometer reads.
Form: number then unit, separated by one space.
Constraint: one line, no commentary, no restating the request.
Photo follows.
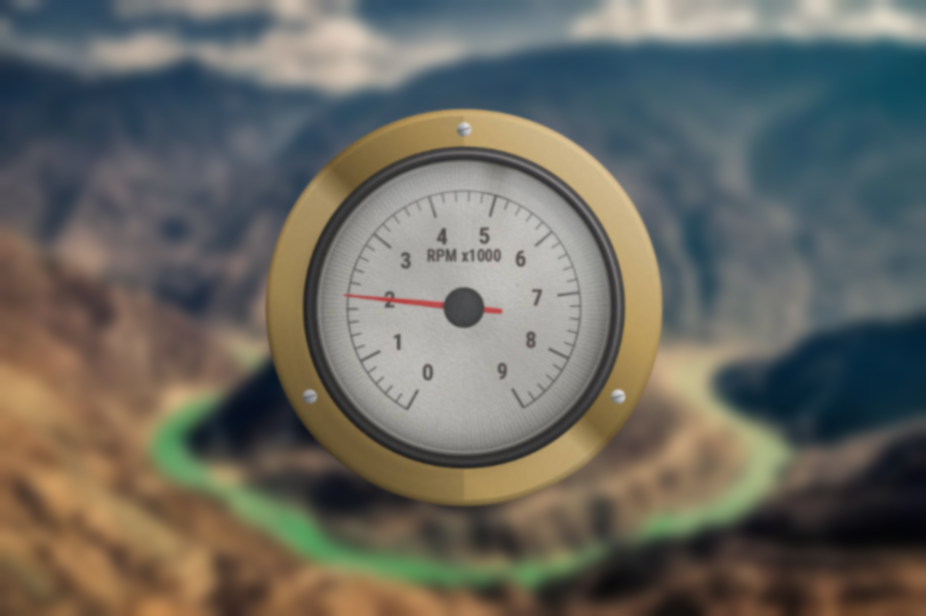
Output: 2000 rpm
